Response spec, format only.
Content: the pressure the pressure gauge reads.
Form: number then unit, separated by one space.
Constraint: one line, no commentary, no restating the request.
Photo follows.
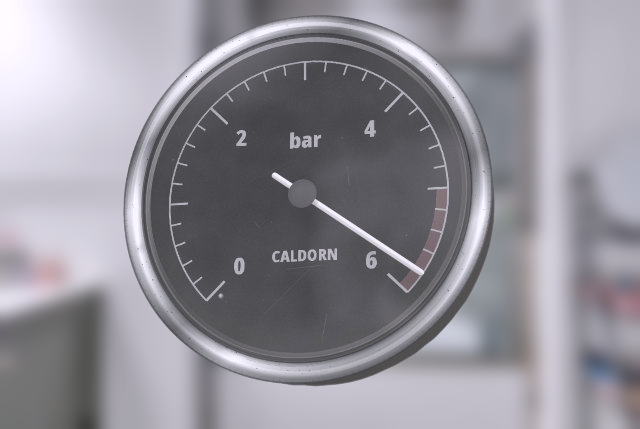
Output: 5.8 bar
